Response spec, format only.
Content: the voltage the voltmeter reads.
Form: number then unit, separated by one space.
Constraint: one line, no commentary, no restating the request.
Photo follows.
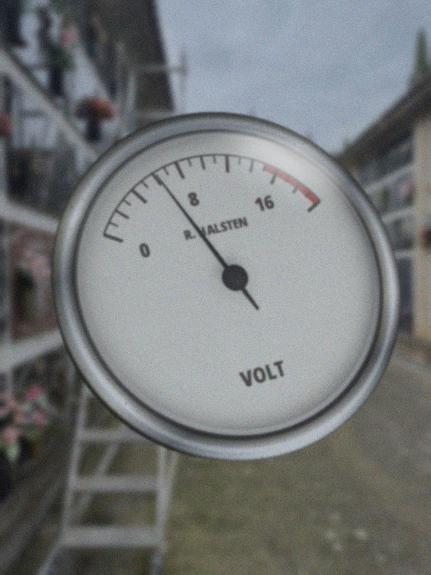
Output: 6 V
